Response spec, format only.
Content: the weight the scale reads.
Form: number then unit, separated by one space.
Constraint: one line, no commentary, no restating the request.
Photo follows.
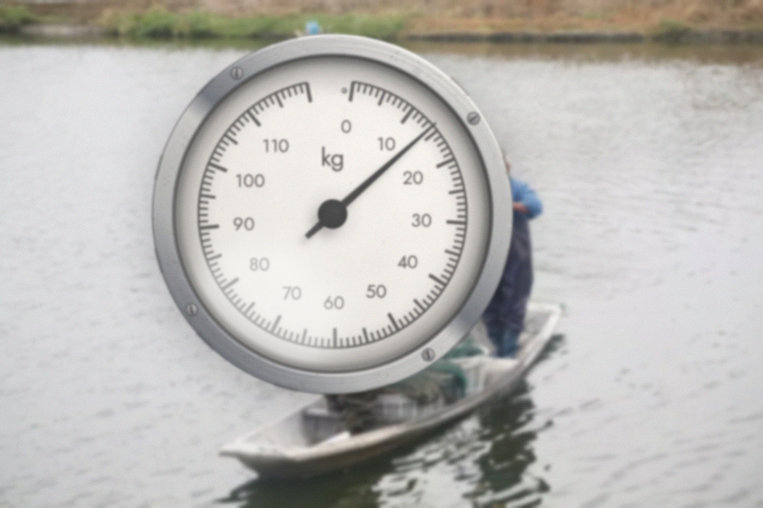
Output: 14 kg
